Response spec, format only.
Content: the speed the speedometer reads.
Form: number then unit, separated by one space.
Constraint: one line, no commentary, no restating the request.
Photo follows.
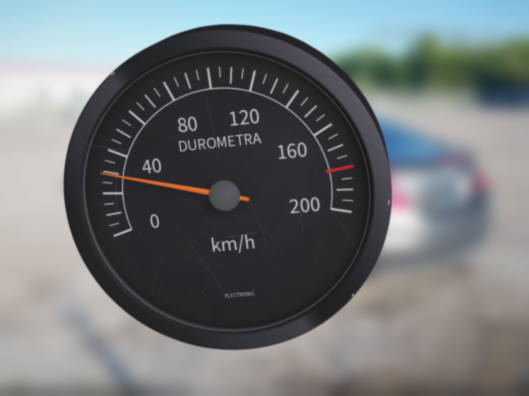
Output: 30 km/h
